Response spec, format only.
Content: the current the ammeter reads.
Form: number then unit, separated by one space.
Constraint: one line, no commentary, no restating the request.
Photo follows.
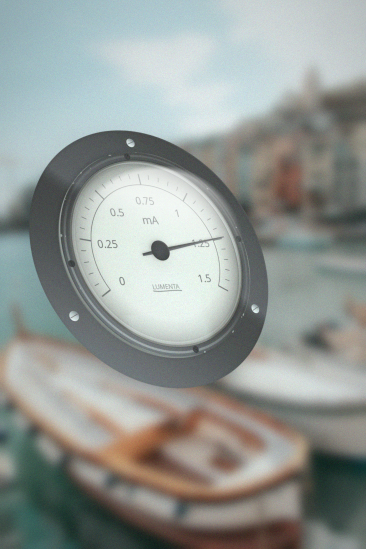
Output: 1.25 mA
